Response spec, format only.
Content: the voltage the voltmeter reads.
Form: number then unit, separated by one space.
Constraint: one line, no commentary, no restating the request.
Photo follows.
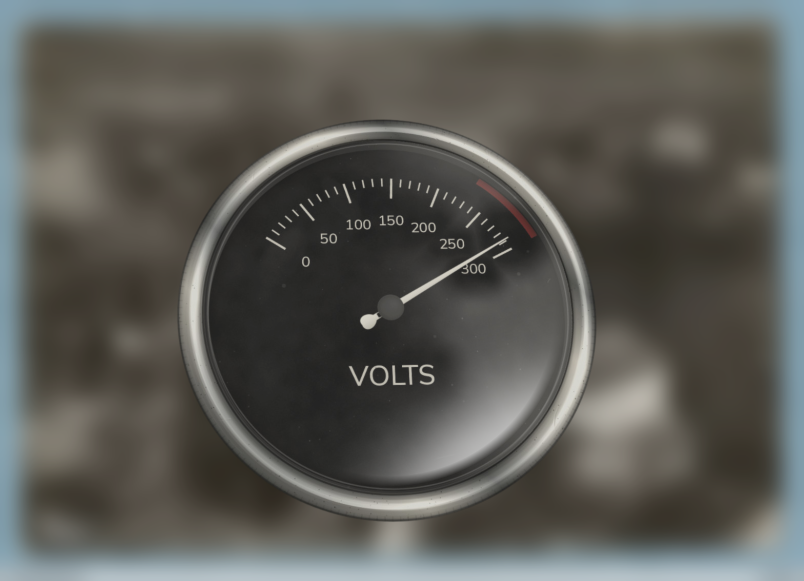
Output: 290 V
